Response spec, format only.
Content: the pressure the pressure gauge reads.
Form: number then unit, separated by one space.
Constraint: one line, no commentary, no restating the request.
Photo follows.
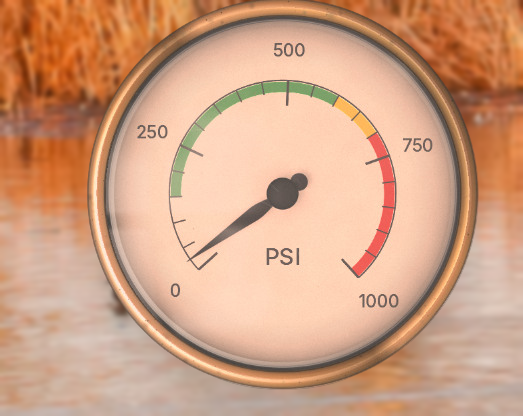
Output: 25 psi
